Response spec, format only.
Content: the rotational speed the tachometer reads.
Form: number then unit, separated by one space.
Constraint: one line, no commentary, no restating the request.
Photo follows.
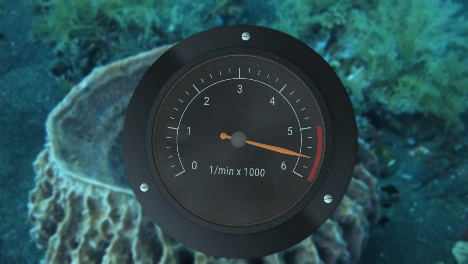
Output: 5600 rpm
